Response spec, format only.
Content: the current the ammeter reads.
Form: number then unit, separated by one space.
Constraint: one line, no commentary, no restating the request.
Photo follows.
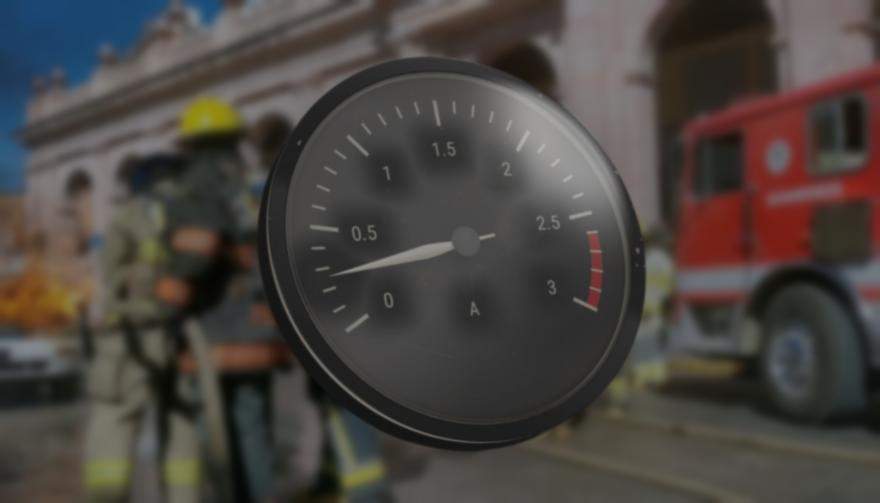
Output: 0.25 A
